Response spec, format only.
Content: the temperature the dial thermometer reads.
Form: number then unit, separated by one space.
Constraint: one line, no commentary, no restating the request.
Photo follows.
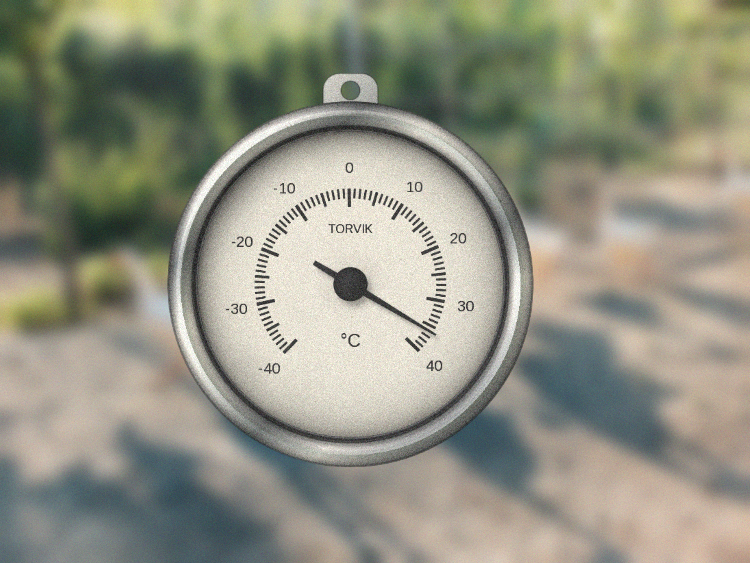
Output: 36 °C
